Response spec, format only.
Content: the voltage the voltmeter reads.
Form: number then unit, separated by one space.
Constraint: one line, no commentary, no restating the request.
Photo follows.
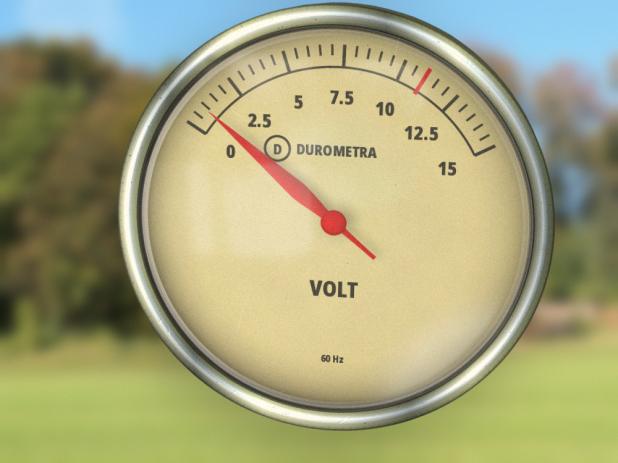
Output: 1 V
